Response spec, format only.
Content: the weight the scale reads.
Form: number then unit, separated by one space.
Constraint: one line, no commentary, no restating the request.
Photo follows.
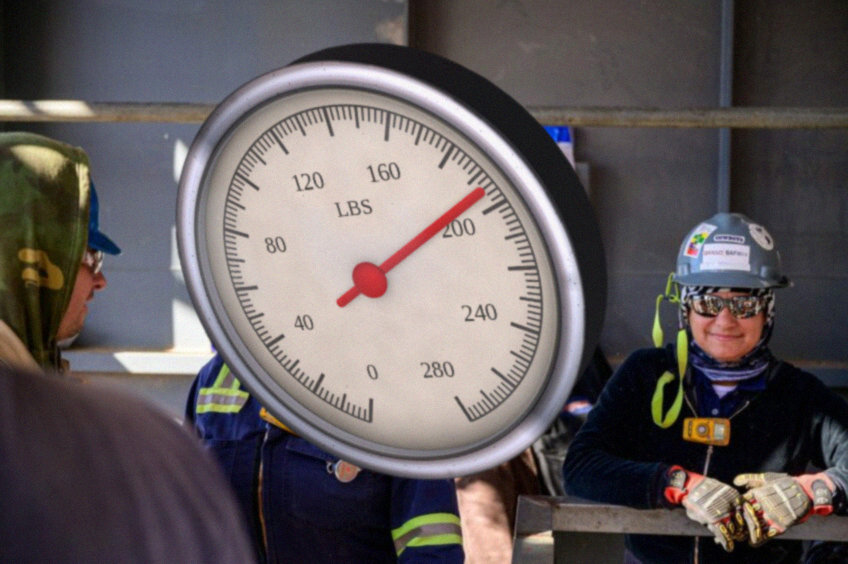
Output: 194 lb
